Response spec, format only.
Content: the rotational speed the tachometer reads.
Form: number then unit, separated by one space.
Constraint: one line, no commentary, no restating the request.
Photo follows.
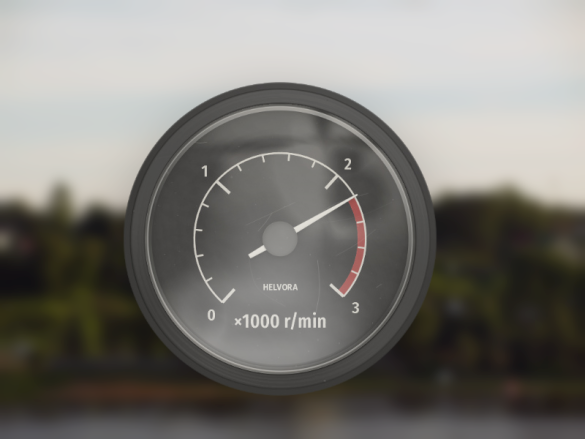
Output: 2200 rpm
